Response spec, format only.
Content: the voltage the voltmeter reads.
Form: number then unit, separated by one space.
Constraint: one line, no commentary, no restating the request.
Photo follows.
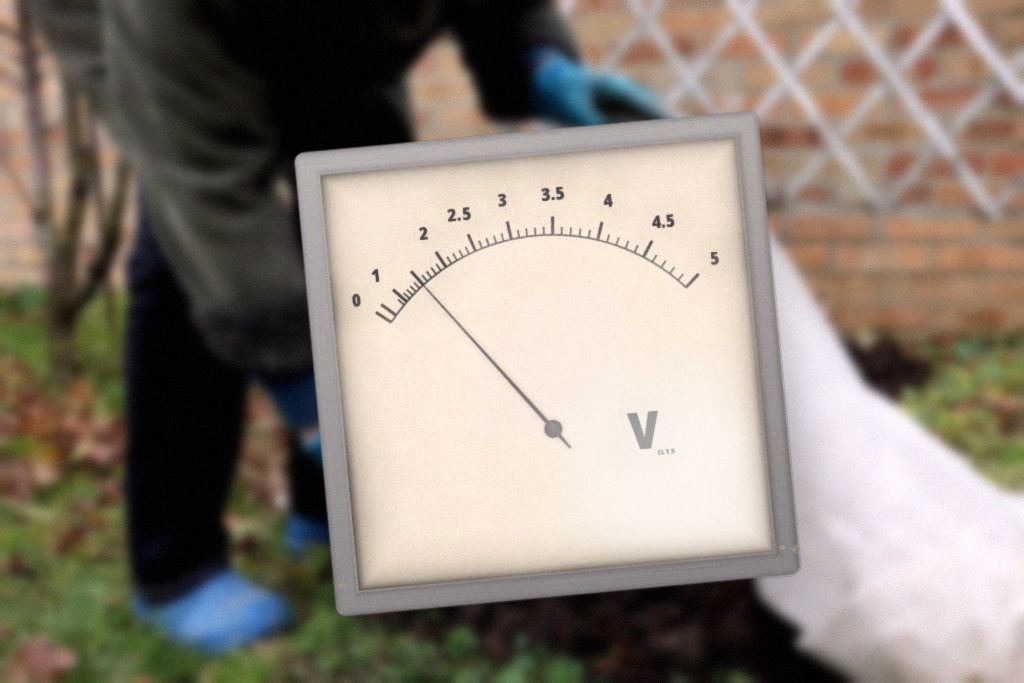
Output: 1.5 V
